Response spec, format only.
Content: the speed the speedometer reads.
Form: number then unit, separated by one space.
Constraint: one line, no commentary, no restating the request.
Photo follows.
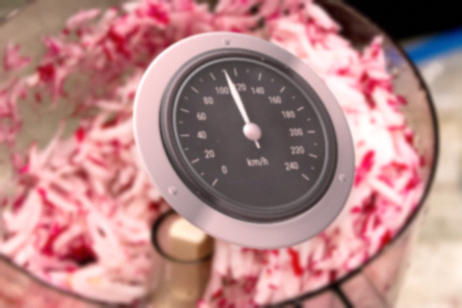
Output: 110 km/h
